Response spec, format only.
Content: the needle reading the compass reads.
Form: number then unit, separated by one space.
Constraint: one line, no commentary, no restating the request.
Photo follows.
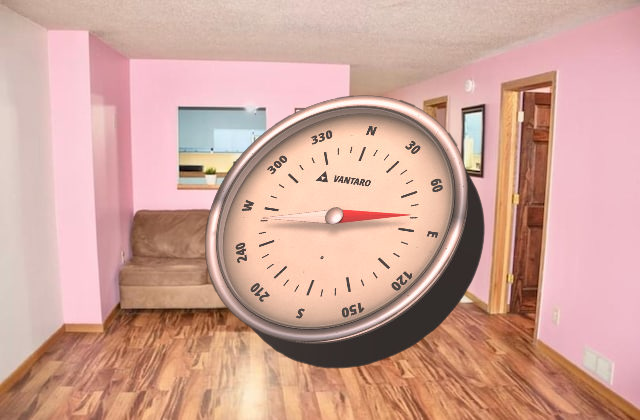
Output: 80 °
